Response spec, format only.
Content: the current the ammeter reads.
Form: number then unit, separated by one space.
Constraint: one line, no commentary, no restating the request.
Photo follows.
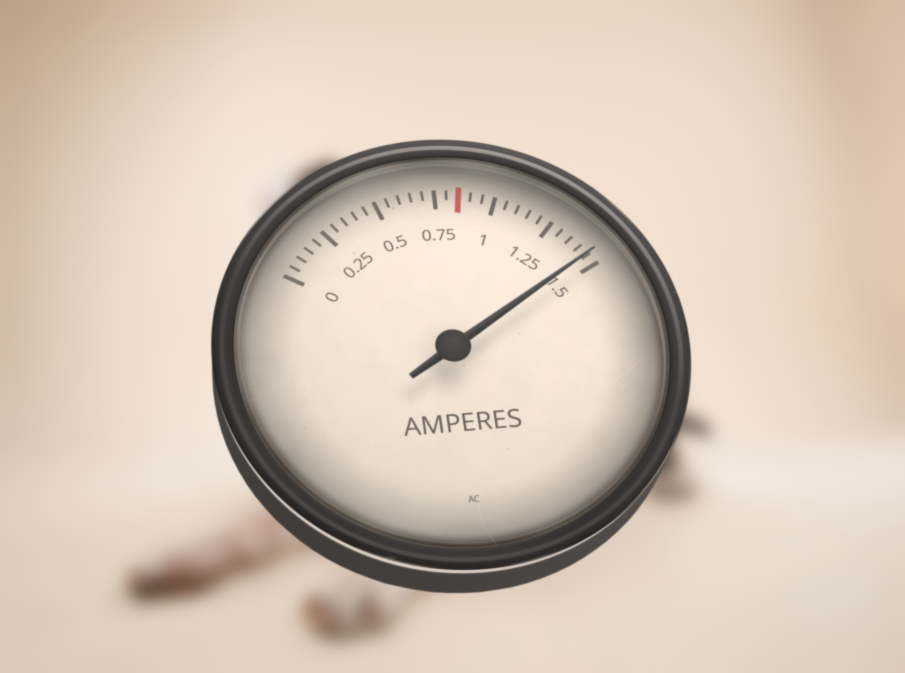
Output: 1.45 A
